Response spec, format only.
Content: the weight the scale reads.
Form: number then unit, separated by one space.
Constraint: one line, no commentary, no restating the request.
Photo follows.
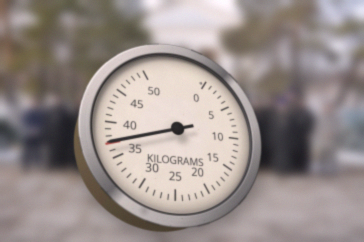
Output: 37 kg
